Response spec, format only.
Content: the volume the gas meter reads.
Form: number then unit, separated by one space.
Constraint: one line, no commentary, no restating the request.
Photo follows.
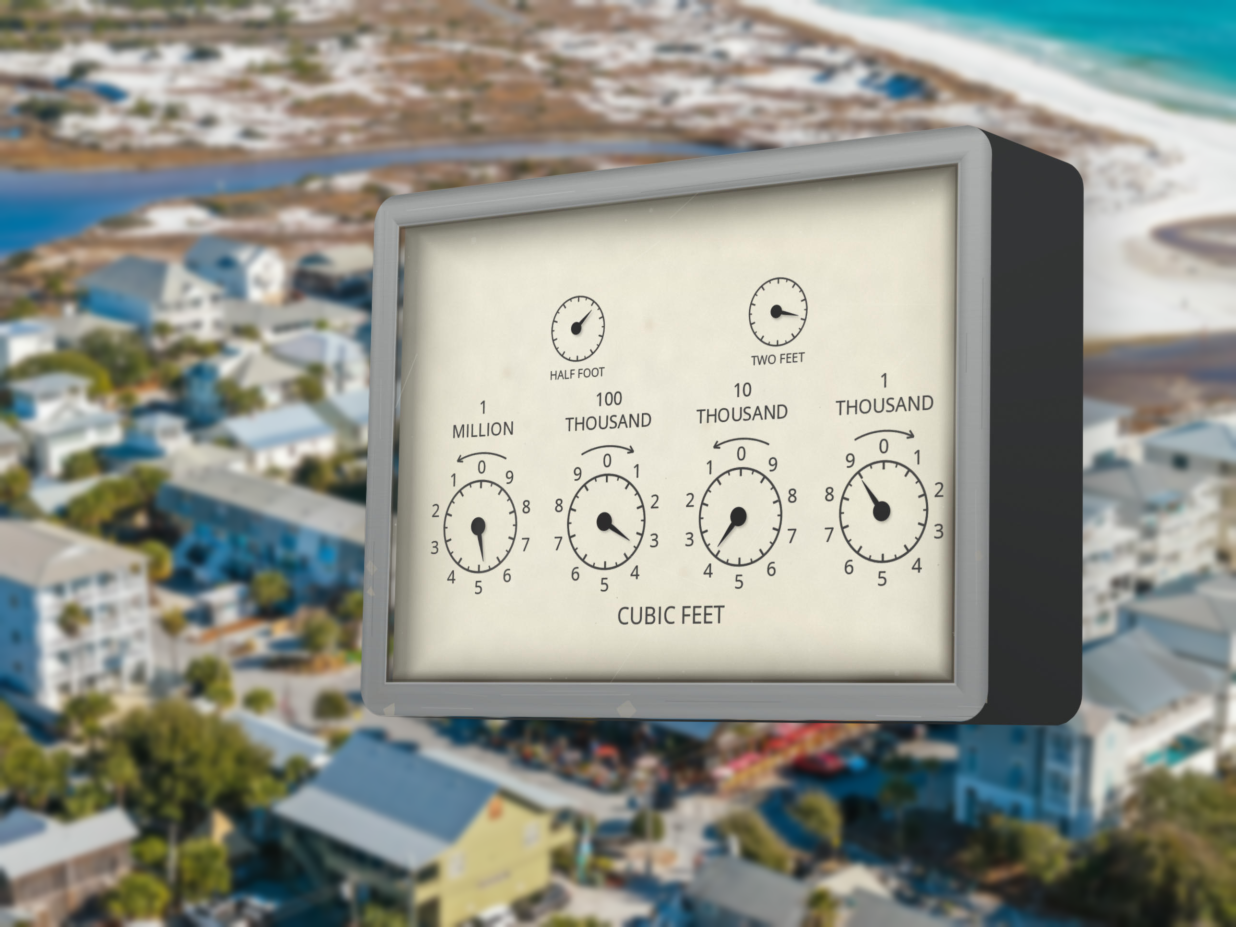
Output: 533900 ft³
